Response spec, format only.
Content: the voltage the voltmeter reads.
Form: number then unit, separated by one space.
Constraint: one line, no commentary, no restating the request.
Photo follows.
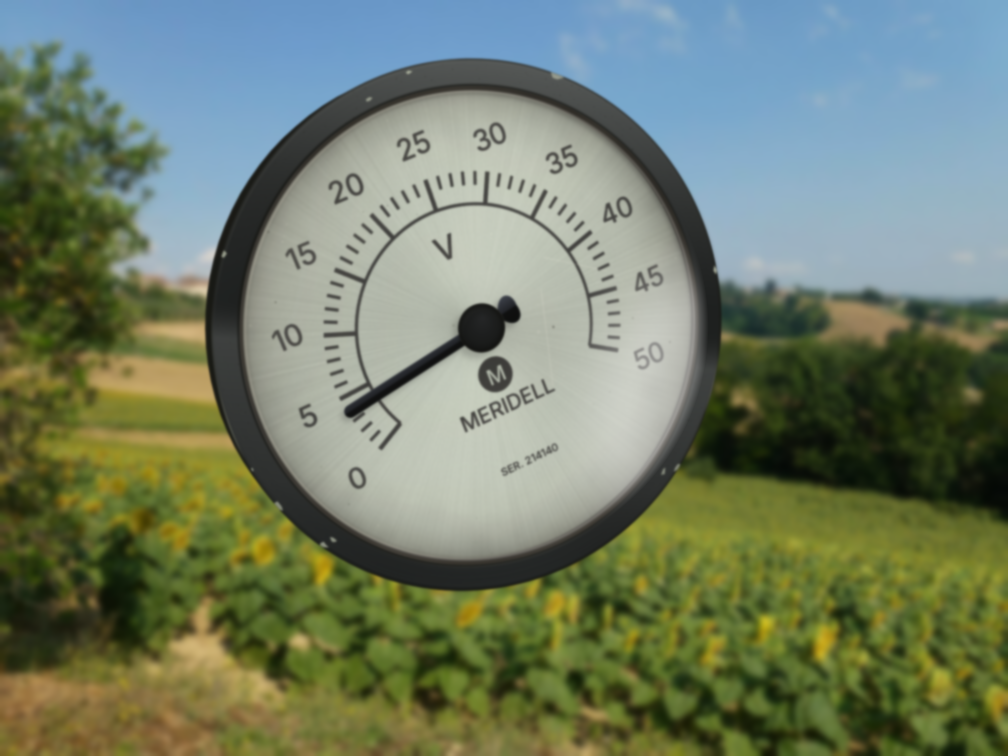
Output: 4 V
